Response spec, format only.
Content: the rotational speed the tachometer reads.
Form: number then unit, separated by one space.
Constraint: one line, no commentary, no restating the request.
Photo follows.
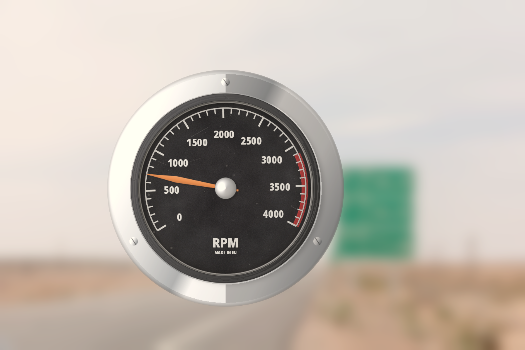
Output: 700 rpm
